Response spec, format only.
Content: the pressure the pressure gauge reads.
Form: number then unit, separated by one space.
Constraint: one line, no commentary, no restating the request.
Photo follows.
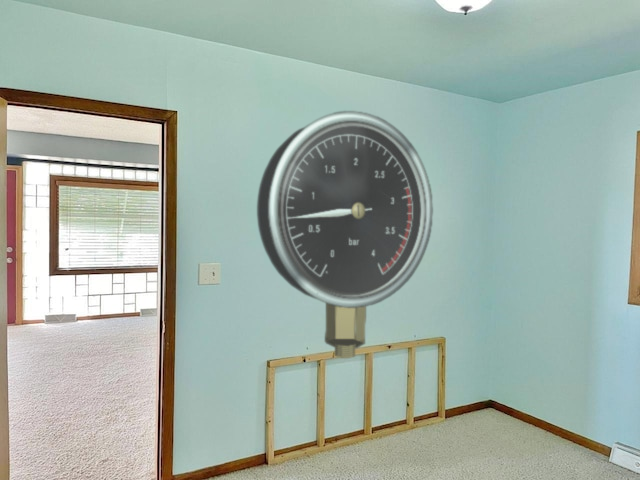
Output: 0.7 bar
